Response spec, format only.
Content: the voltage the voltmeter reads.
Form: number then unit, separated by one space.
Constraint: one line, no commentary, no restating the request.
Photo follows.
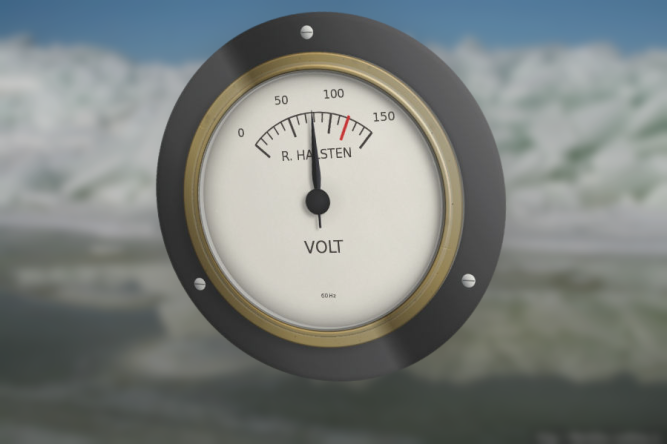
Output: 80 V
